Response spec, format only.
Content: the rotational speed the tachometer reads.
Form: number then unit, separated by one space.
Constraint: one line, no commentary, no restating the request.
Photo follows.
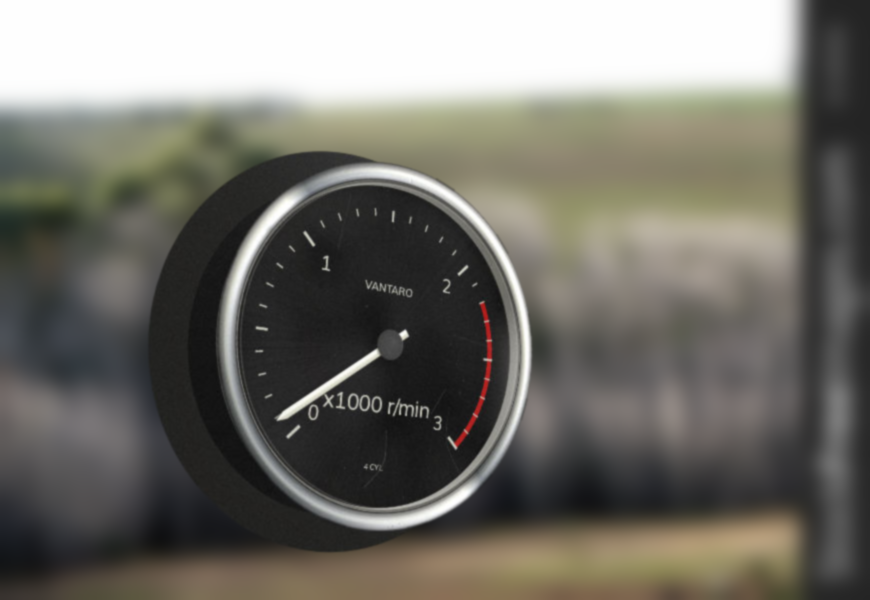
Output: 100 rpm
